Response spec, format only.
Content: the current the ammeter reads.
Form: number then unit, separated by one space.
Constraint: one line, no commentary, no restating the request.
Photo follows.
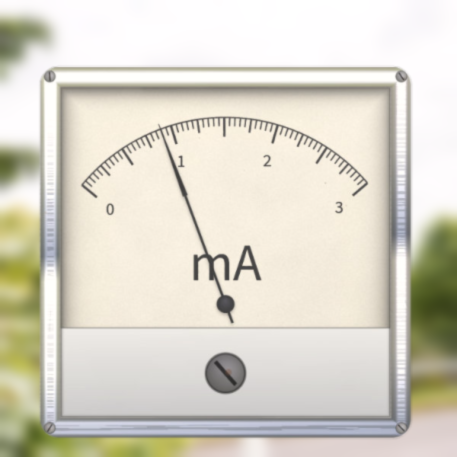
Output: 0.9 mA
